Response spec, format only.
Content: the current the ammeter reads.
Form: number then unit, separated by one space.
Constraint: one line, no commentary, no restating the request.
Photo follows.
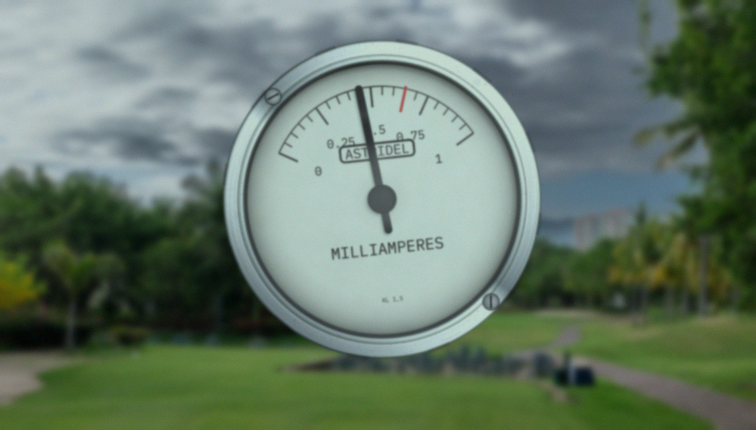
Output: 0.45 mA
